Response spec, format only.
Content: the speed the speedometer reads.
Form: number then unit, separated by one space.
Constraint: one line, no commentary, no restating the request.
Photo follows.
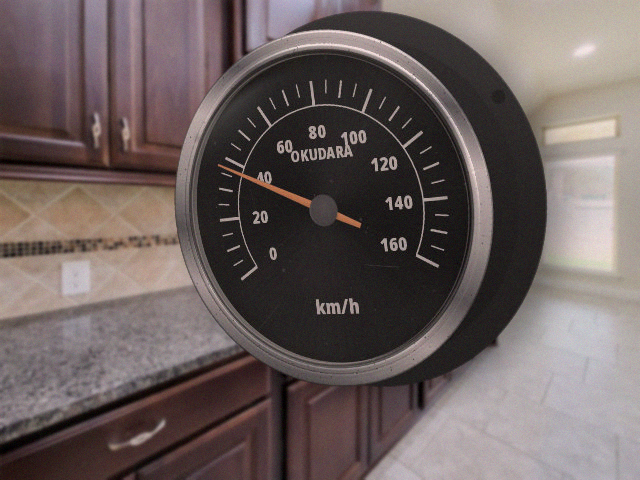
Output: 37.5 km/h
